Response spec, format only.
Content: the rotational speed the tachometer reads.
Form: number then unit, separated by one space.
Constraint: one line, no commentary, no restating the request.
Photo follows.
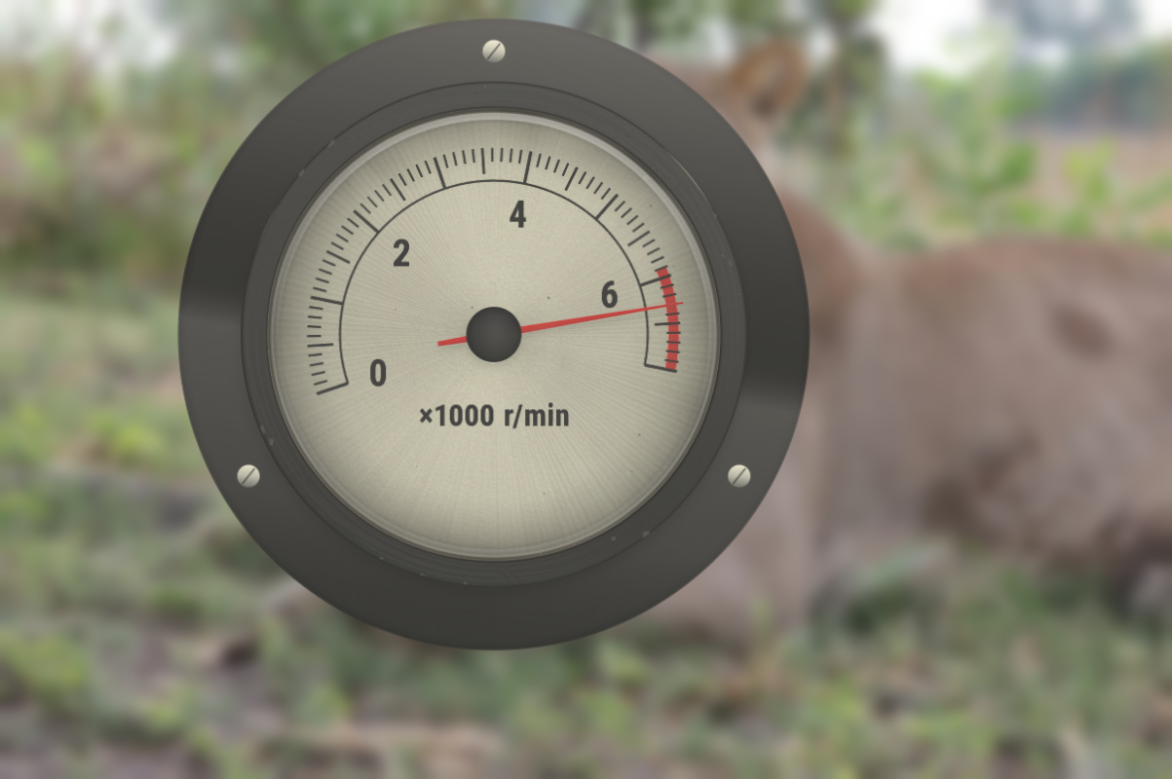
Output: 6300 rpm
